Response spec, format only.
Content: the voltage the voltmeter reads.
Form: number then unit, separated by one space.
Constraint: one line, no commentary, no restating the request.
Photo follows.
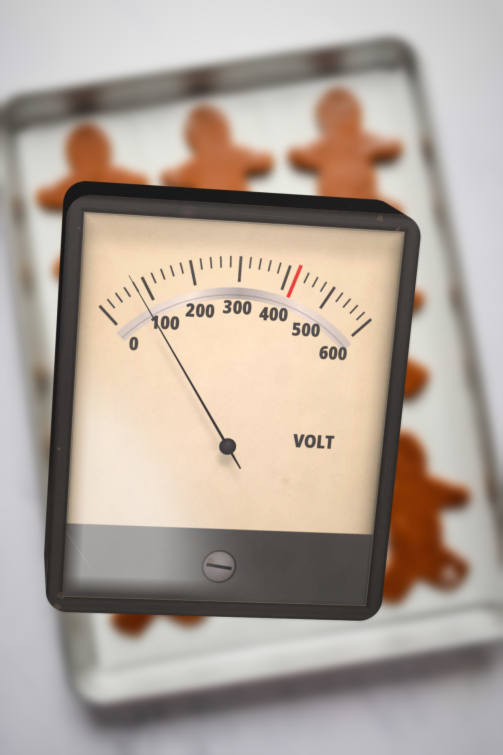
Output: 80 V
